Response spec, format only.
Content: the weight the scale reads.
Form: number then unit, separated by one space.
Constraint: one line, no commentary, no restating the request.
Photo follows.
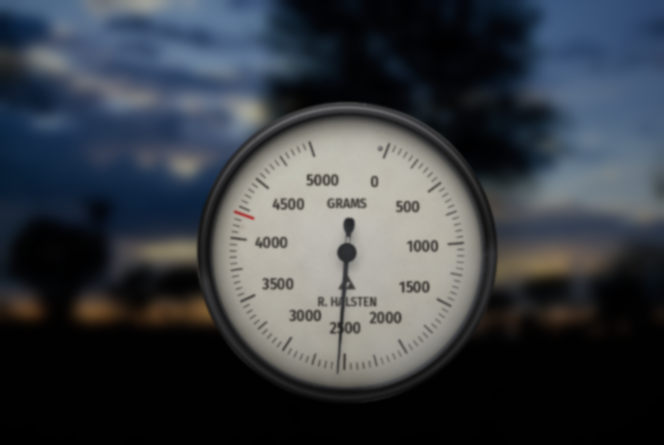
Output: 2550 g
